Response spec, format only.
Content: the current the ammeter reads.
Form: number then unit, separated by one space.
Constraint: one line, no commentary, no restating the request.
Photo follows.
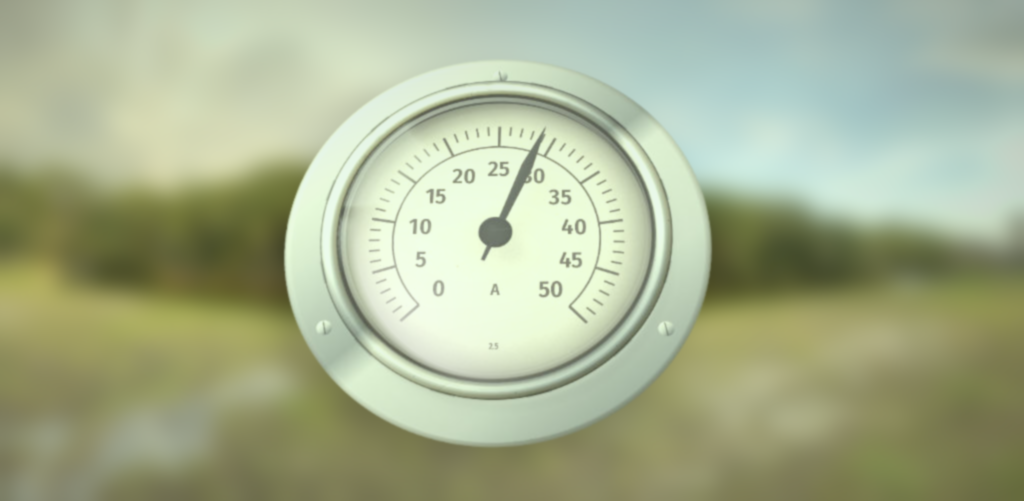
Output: 29 A
